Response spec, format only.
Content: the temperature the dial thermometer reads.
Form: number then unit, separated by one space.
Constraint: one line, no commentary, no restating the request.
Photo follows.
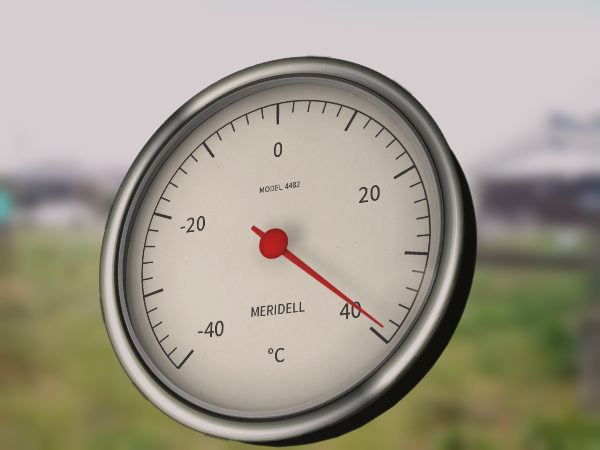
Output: 39 °C
